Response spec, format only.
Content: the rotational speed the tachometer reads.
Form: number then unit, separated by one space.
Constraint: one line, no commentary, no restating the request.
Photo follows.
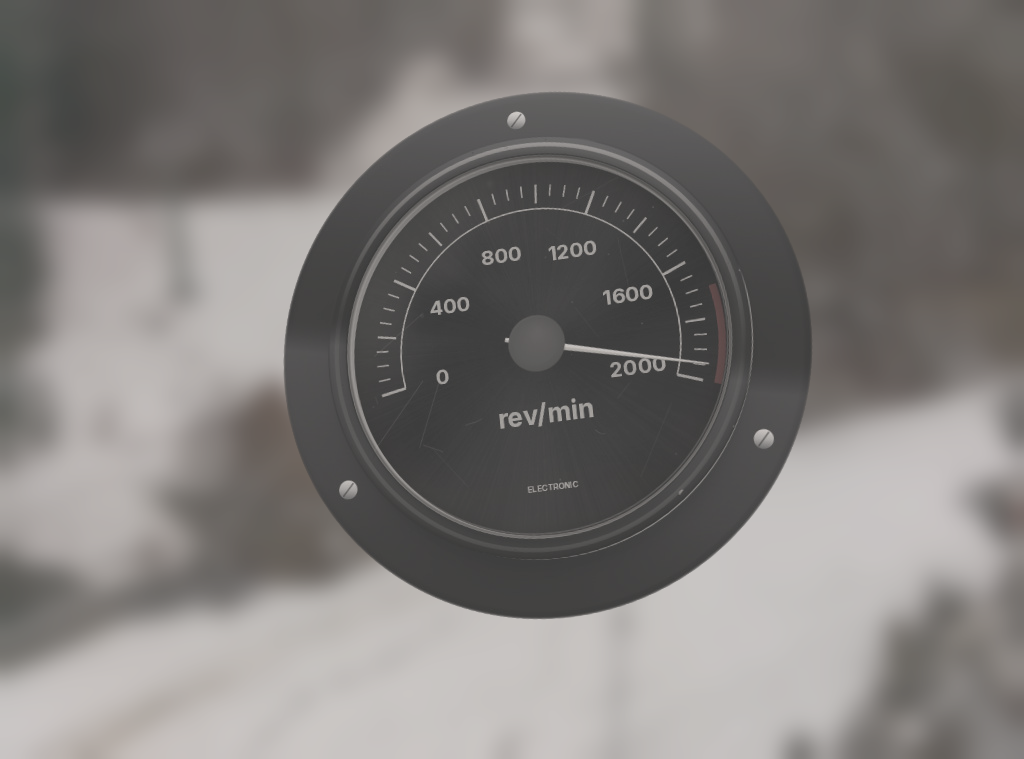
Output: 1950 rpm
